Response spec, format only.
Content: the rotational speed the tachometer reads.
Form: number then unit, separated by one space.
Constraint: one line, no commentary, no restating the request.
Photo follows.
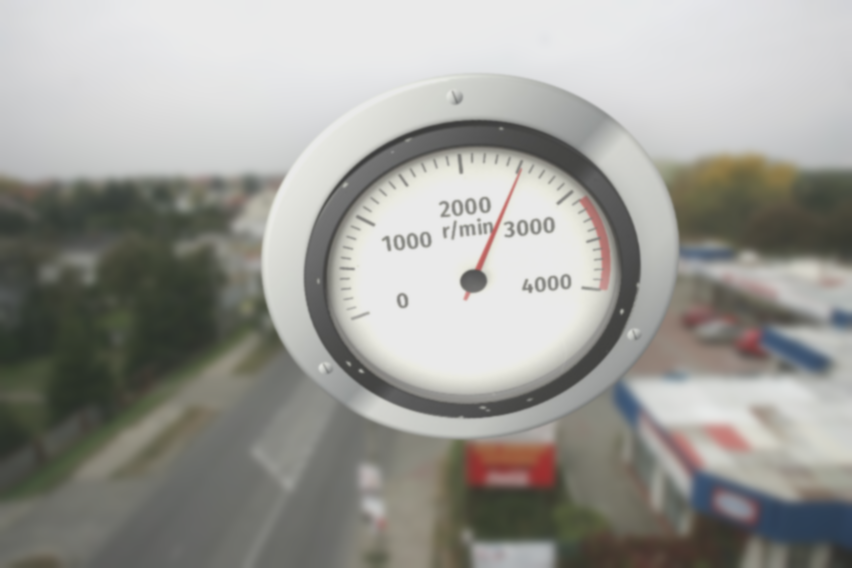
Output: 2500 rpm
